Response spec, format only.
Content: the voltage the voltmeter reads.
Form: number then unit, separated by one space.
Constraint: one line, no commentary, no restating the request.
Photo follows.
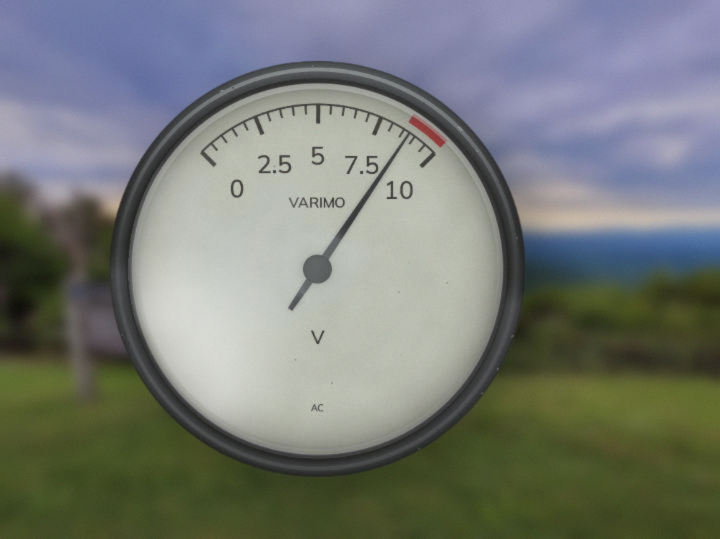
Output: 8.75 V
